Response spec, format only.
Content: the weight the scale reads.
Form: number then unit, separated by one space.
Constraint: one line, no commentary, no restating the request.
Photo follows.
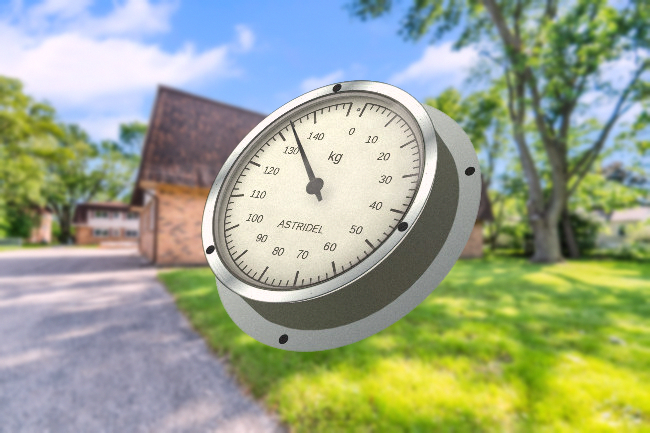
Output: 134 kg
